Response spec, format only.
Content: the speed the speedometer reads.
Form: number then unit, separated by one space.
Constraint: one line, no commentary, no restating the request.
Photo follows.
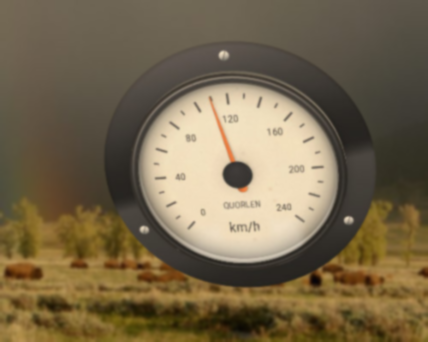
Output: 110 km/h
